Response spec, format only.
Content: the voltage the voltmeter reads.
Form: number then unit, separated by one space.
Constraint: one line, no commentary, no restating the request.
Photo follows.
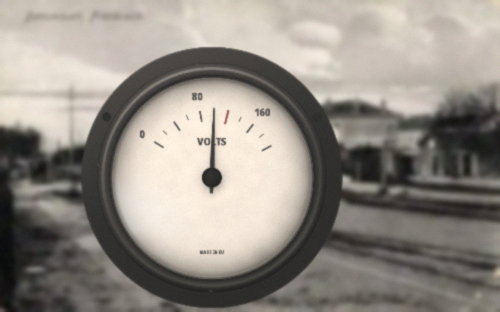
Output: 100 V
